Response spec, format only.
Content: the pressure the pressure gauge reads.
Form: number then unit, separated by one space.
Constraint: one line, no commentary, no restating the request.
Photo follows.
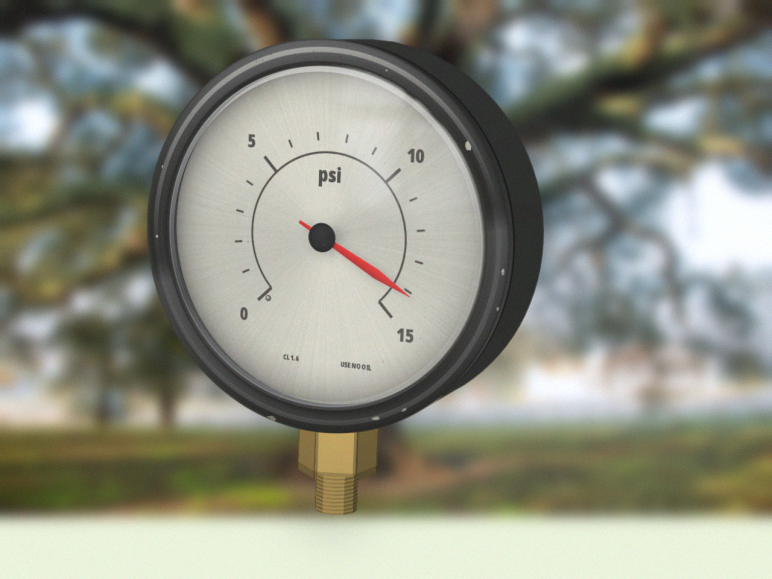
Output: 14 psi
